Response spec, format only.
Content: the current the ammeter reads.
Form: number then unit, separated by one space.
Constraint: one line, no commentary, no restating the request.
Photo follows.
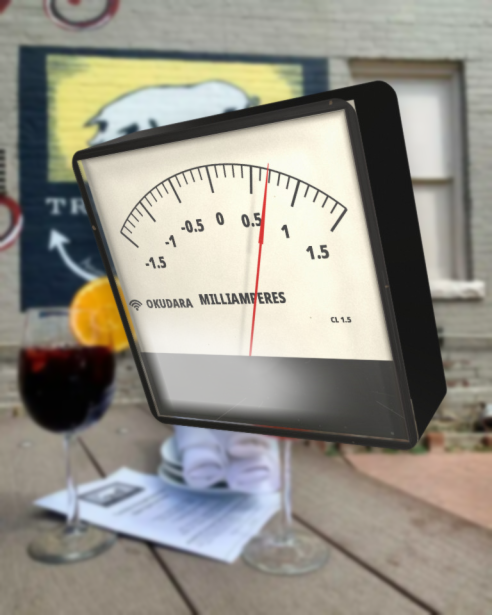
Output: 0.7 mA
